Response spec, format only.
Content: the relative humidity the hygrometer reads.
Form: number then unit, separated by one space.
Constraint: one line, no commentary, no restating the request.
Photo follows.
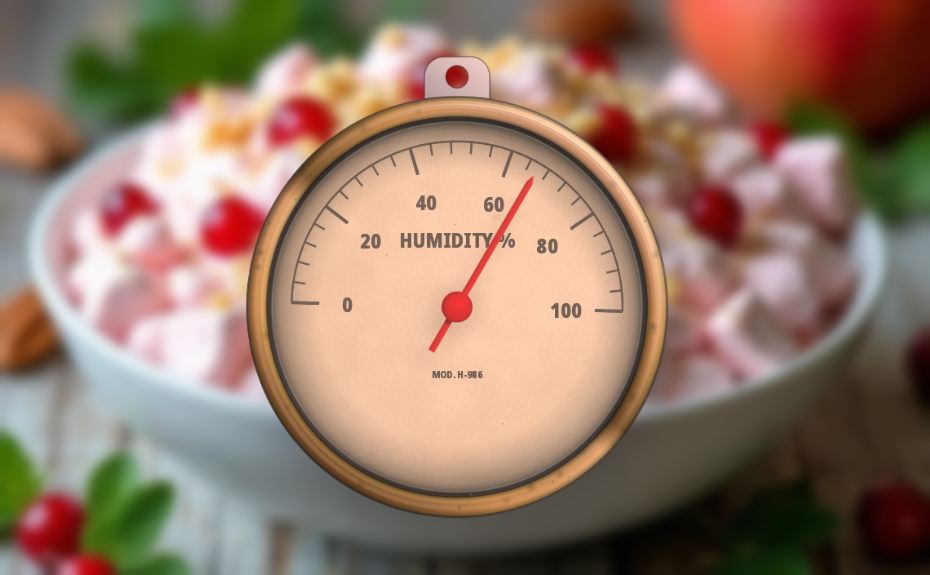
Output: 66 %
